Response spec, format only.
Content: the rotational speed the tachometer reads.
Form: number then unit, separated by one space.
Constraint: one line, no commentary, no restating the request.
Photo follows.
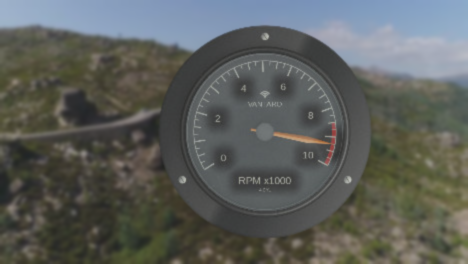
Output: 9250 rpm
